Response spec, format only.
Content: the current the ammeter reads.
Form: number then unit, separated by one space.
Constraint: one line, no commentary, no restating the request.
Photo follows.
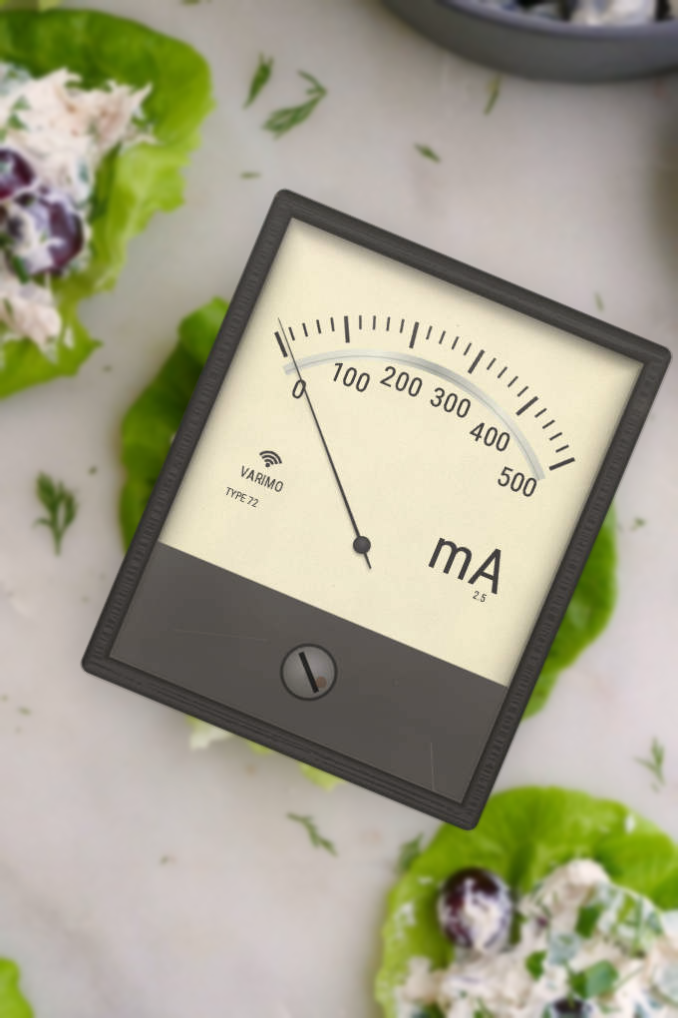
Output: 10 mA
